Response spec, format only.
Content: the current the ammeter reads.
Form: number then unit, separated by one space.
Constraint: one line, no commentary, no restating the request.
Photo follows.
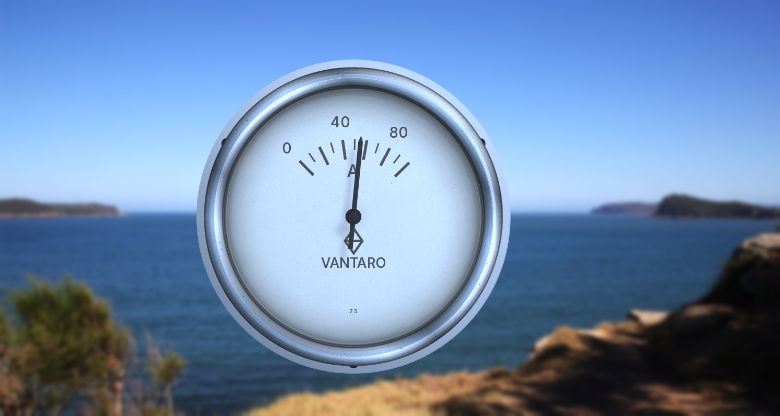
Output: 55 A
